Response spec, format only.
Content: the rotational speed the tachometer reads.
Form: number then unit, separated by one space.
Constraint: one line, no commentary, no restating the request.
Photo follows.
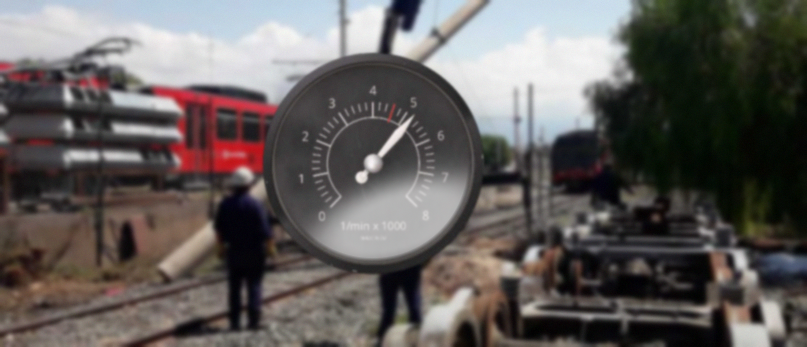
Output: 5200 rpm
